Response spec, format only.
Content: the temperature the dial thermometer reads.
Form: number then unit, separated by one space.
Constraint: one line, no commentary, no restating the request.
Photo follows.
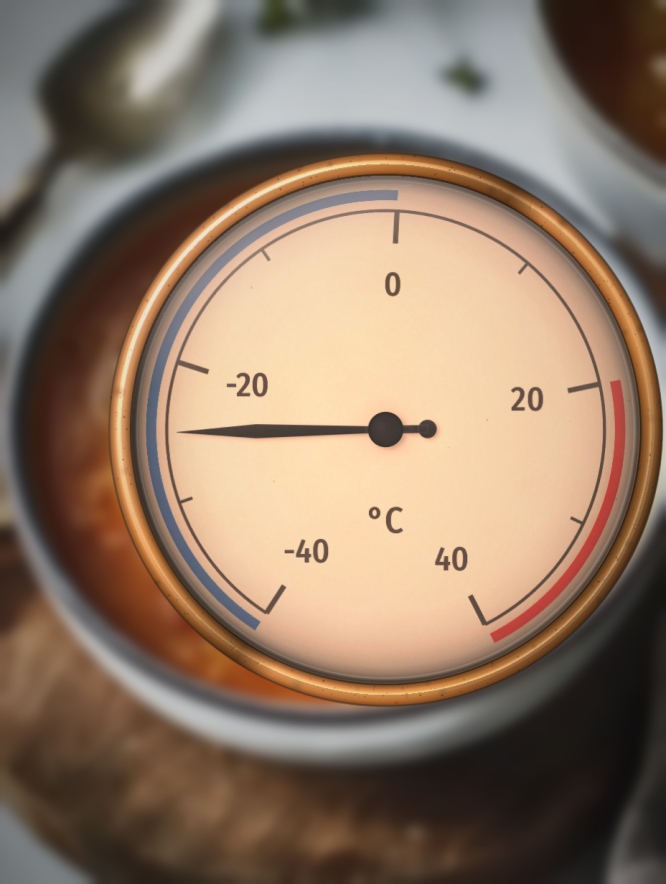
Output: -25 °C
